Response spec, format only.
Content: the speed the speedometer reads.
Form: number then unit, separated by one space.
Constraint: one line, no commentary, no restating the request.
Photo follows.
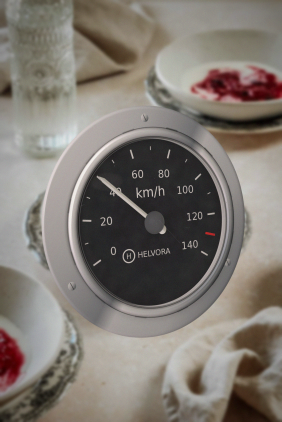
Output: 40 km/h
